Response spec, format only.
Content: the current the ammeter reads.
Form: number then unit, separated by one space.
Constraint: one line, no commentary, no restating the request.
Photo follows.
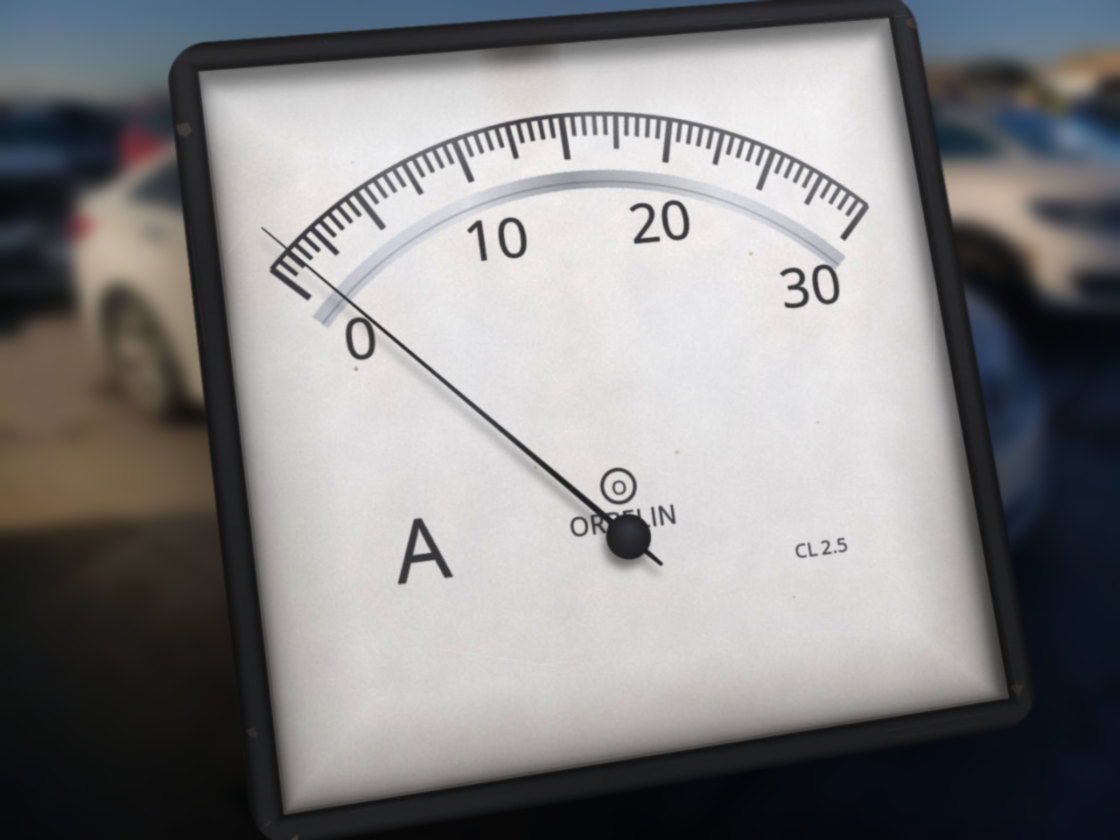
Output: 1 A
